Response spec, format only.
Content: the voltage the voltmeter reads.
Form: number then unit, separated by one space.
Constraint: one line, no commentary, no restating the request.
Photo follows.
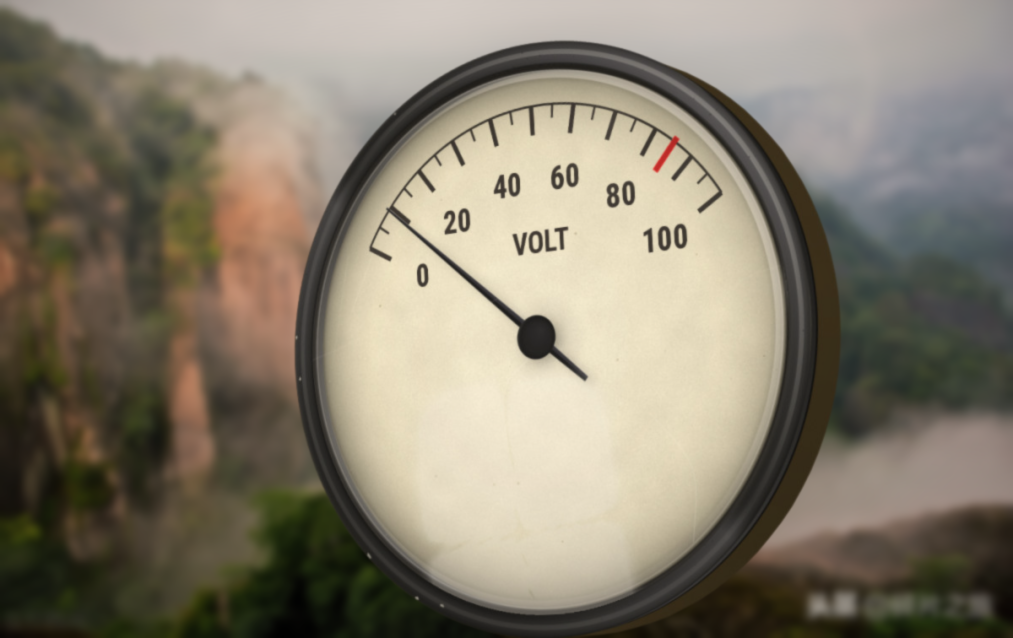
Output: 10 V
